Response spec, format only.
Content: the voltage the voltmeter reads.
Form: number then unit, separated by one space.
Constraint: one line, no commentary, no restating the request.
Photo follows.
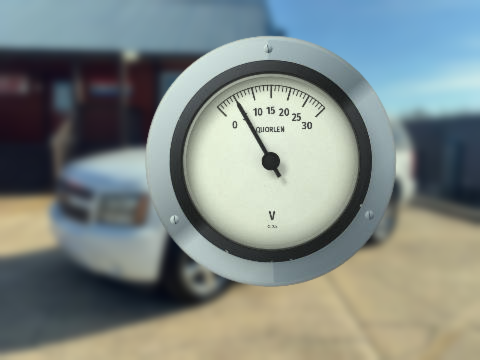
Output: 5 V
